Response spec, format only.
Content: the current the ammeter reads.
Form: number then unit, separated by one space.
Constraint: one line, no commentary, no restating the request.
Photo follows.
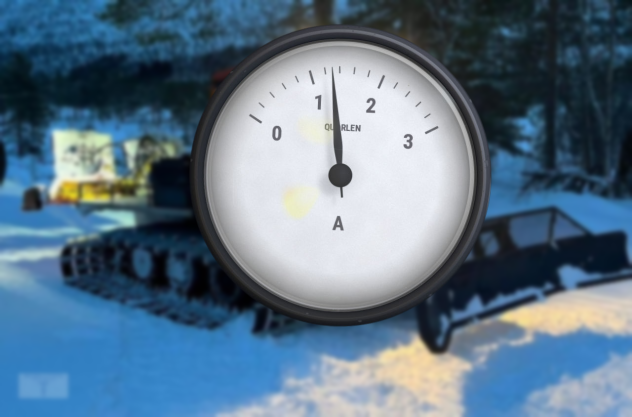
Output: 1.3 A
